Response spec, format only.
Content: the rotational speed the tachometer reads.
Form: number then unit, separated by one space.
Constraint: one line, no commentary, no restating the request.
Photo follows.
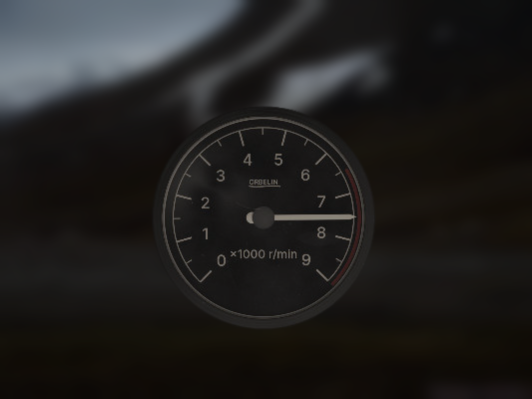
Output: 7500 rpm
